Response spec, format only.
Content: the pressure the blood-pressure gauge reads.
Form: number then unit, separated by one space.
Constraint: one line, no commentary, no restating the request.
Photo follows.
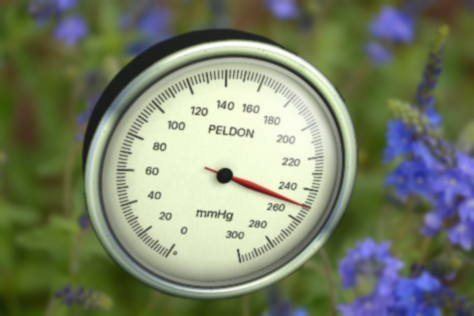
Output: 250 mmHg
